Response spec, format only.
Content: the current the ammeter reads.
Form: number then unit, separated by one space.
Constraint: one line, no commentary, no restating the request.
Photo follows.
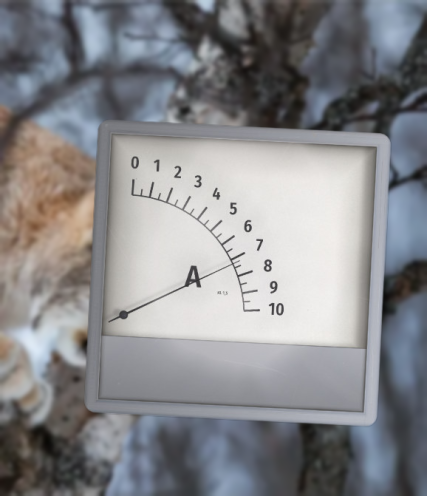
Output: 7.25 A
